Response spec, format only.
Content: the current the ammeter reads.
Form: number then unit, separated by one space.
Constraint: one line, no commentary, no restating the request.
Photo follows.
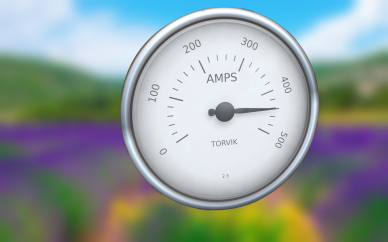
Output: 440 A
